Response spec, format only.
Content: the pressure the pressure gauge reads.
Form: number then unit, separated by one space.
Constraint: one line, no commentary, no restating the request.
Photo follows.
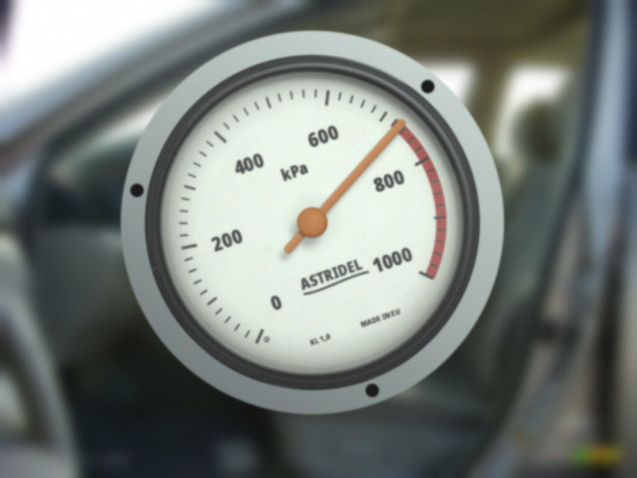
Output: 730 kPa
